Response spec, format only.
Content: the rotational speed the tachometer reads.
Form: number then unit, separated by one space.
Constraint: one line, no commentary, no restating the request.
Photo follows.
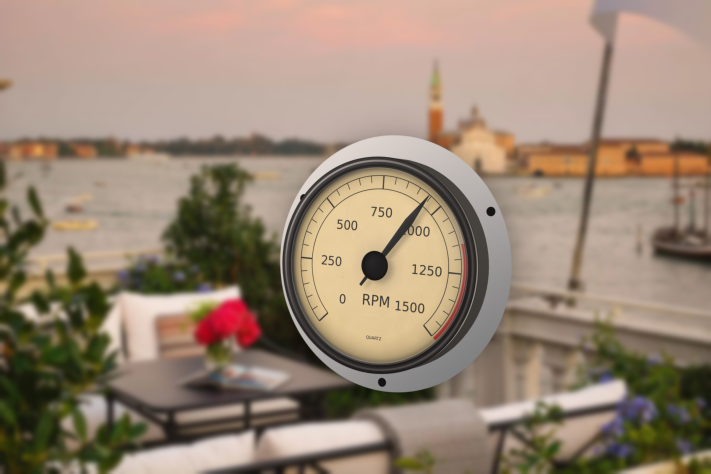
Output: 950 rpm
